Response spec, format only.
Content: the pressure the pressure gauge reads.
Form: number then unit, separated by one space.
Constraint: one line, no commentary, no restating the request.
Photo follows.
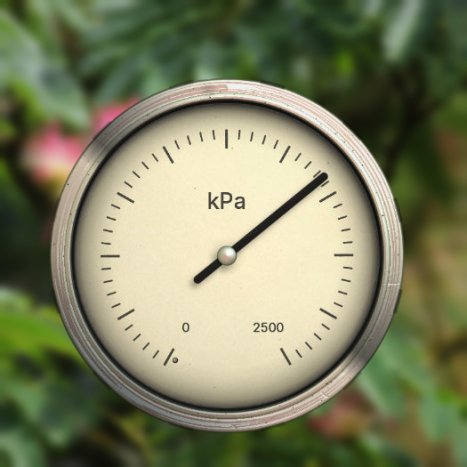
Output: 1675 kPa
